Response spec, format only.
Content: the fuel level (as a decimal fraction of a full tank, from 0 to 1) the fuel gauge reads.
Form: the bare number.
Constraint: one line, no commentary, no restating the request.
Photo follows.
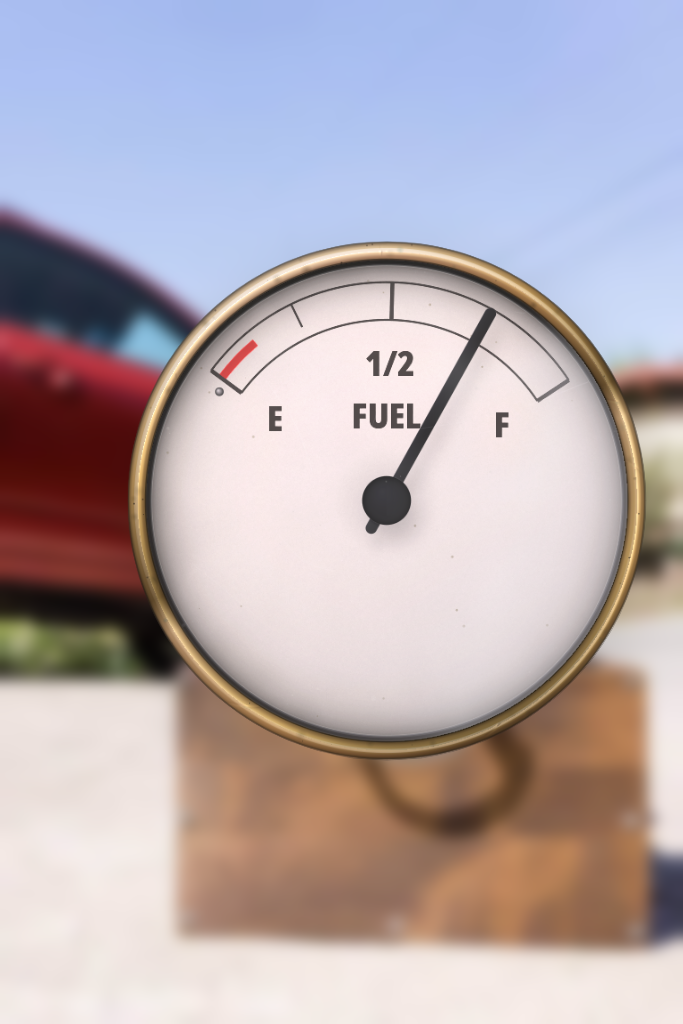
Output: 0.75
